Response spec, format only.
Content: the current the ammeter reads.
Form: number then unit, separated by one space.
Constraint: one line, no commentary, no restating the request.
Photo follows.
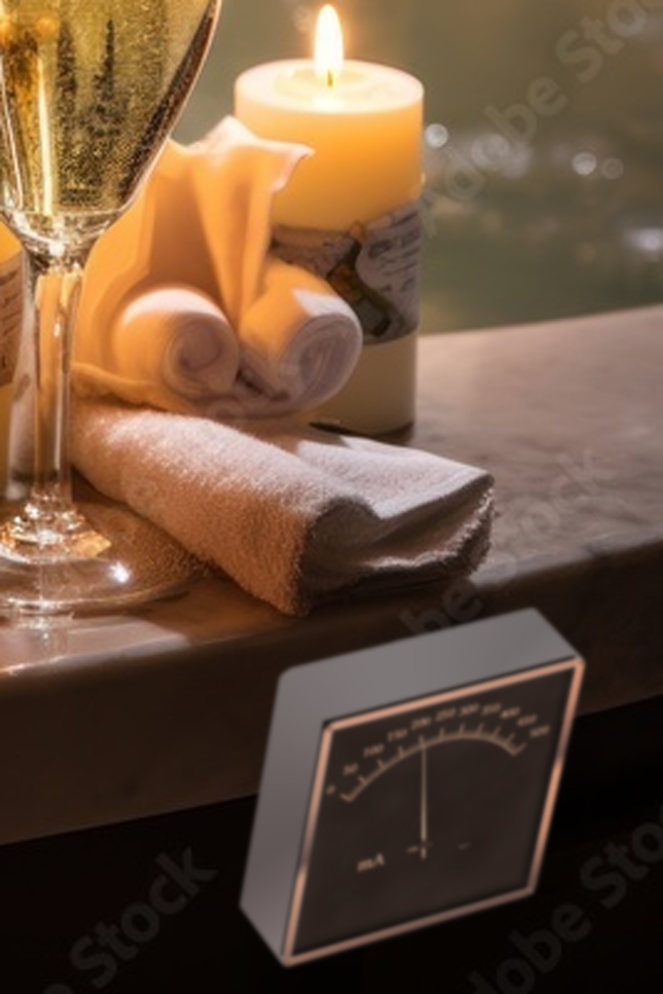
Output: 200 mA
